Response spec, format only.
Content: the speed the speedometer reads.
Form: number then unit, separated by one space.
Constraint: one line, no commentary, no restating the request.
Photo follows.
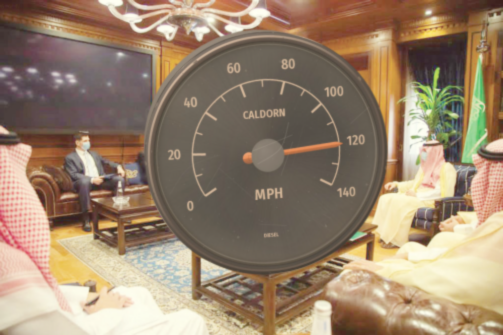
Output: 120 mph
